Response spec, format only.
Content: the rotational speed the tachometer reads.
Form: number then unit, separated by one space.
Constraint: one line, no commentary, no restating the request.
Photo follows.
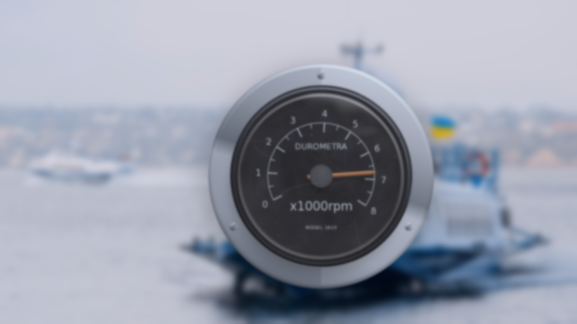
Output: 6750 rpm
